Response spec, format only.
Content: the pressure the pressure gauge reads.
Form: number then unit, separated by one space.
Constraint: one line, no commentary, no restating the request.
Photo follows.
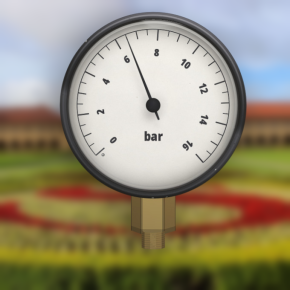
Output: 6.5 bar
